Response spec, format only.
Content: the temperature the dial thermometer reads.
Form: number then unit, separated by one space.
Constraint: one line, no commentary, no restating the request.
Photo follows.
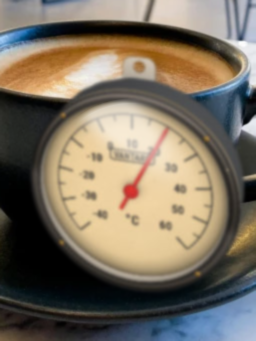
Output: 20 °C
